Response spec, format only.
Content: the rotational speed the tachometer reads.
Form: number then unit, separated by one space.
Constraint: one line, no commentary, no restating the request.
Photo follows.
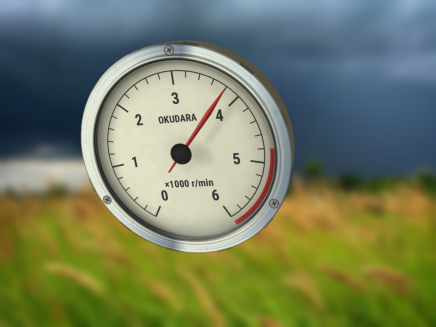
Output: 3800 rpm
